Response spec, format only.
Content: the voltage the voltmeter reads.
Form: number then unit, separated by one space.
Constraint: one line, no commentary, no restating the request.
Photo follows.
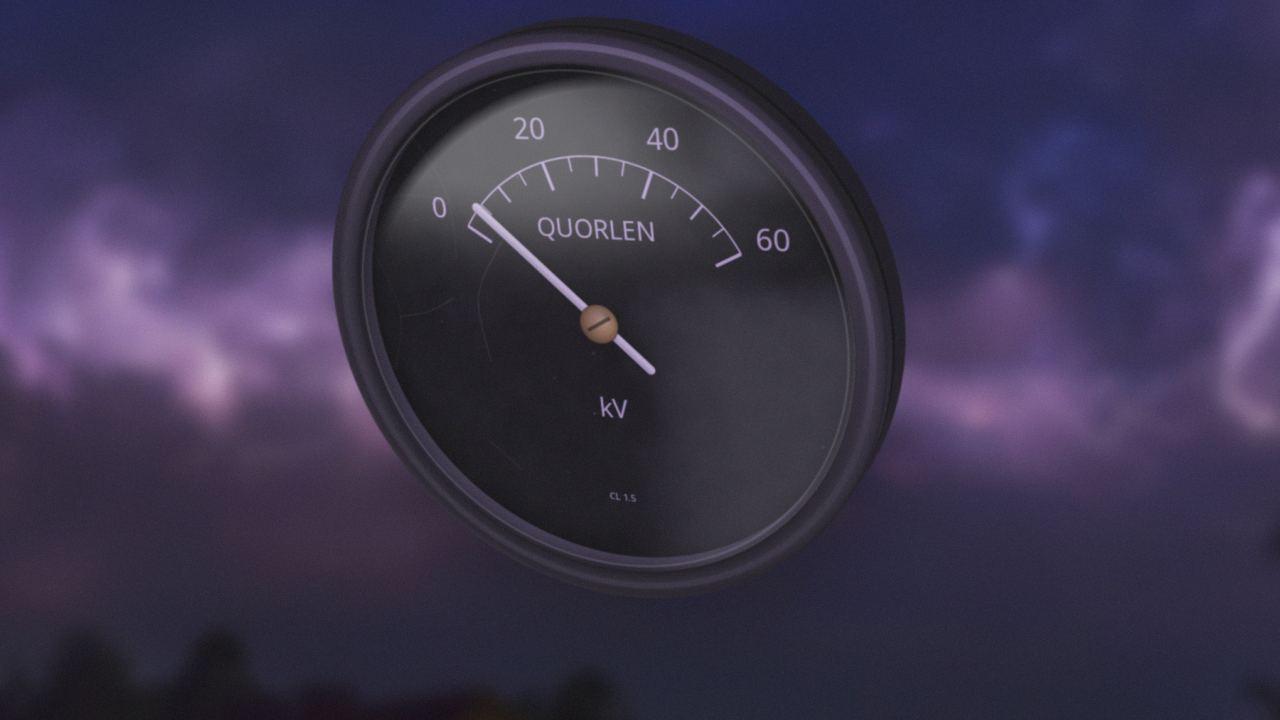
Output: 5 kV
